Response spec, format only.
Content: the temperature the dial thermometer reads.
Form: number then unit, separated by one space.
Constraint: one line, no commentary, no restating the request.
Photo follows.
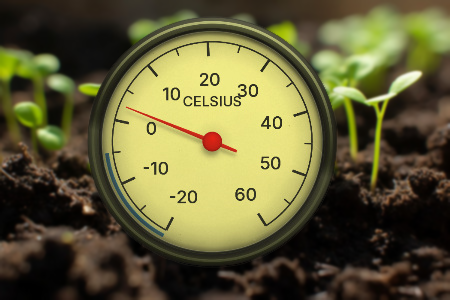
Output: 2.5 °C
